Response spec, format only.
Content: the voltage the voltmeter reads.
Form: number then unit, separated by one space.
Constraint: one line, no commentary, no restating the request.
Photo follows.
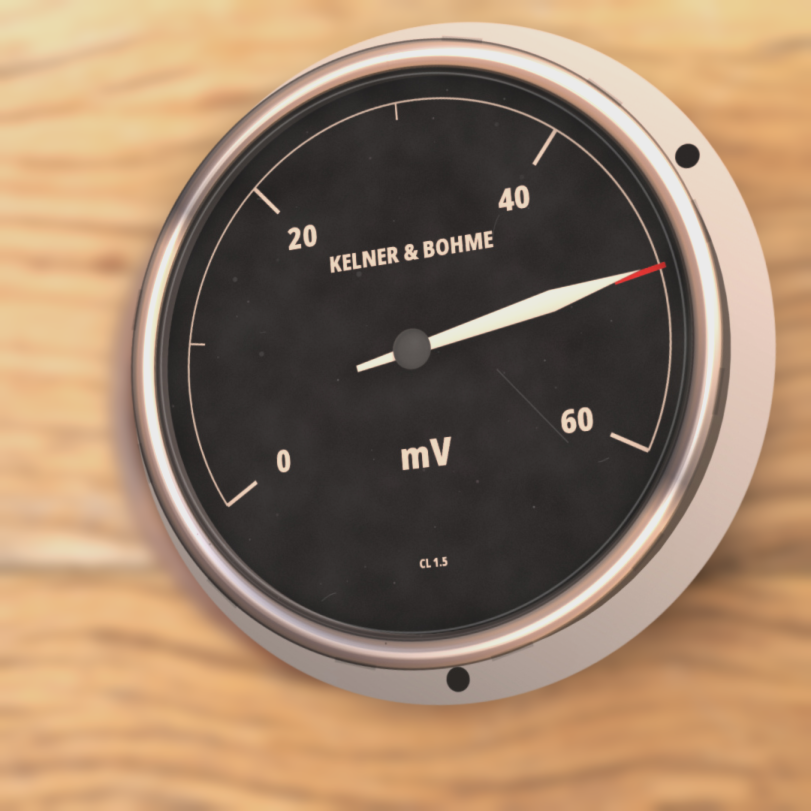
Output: 50 mV
